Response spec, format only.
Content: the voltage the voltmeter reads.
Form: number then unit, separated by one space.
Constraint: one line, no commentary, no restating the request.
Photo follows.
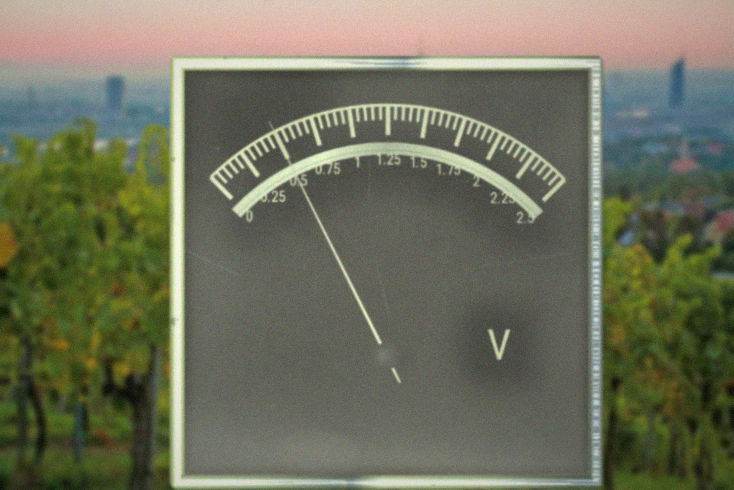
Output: 0.5 V
